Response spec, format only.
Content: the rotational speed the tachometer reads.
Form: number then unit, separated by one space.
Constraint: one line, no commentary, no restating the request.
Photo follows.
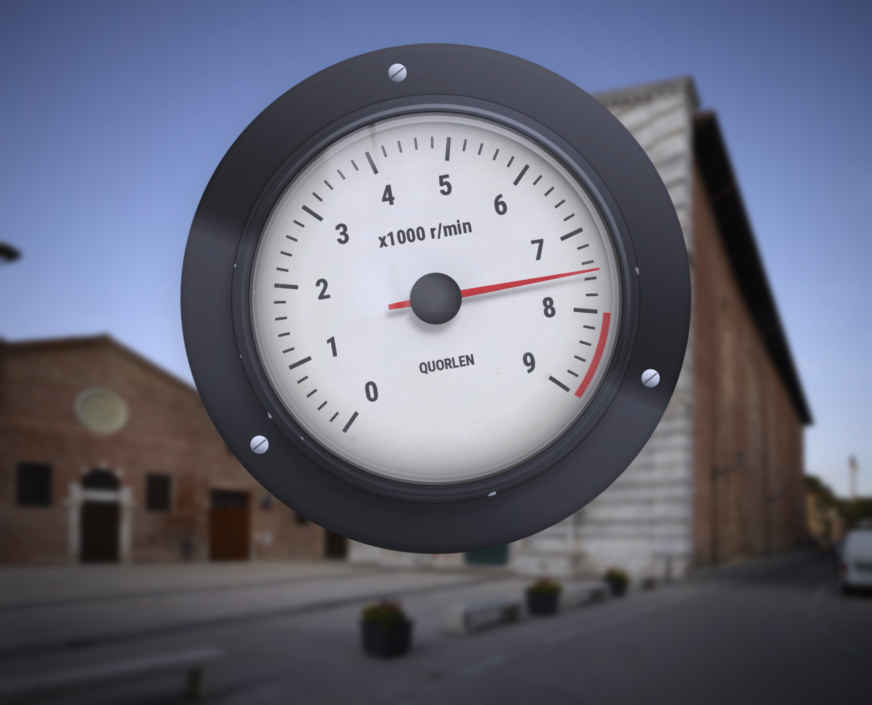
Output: 7500 rpm
